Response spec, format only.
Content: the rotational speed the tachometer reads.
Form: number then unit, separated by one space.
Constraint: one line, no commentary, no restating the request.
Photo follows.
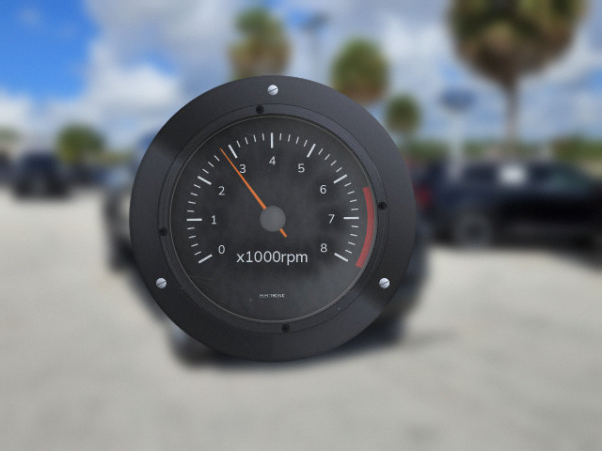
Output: 2800 rpm
